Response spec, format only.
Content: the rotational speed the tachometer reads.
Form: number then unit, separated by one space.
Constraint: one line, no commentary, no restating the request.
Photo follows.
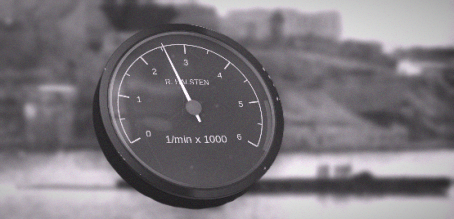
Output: 2500 rpm
